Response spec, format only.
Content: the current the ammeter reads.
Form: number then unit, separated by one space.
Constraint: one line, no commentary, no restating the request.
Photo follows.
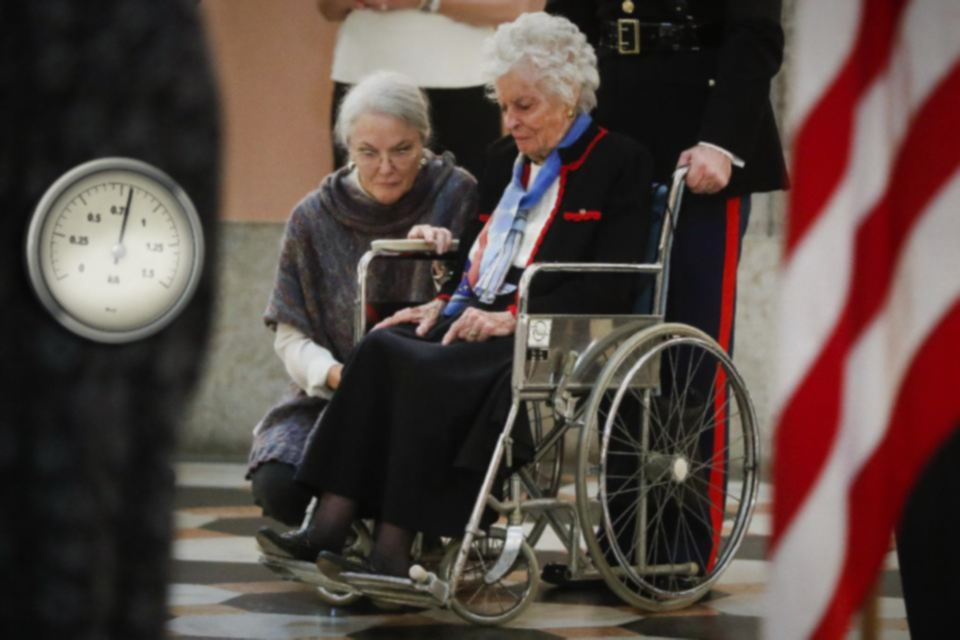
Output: 0.8 kA
